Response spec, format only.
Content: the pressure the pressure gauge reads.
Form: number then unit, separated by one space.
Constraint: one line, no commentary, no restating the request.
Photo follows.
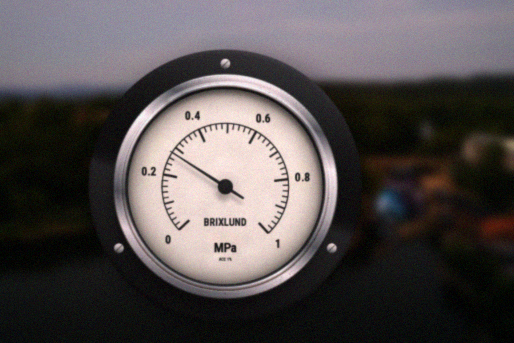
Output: 0.28 MPa
